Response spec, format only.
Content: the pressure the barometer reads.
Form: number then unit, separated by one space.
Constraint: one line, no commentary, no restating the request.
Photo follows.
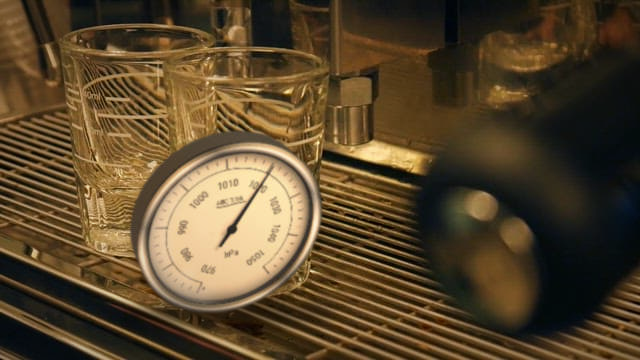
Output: 1020 hPa
